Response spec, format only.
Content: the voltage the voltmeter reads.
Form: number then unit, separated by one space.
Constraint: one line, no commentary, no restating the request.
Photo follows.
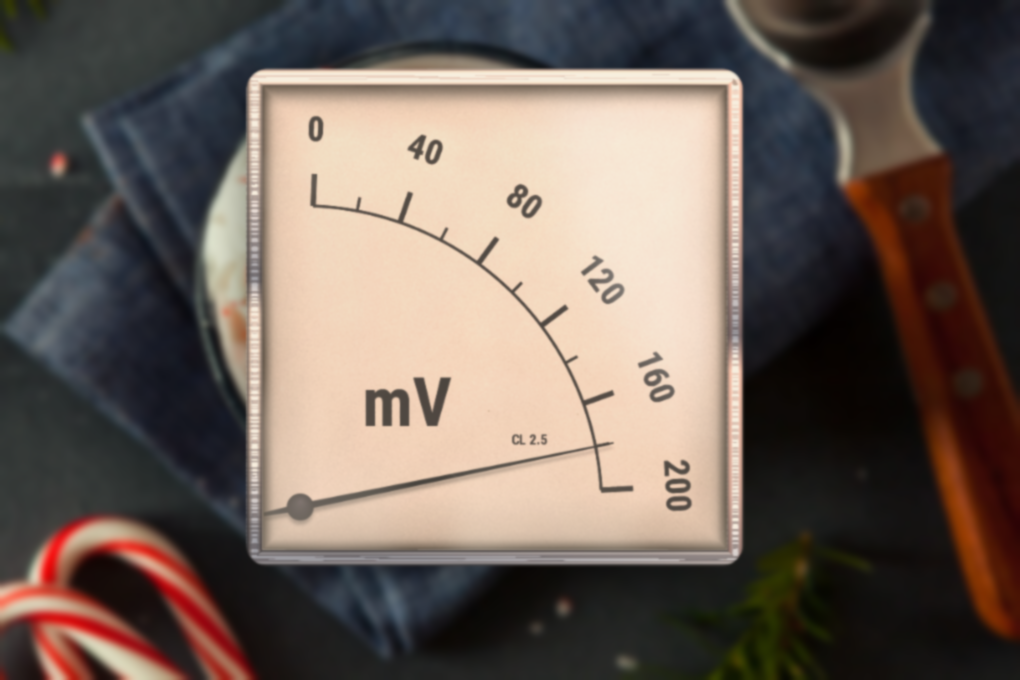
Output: 180 mV
